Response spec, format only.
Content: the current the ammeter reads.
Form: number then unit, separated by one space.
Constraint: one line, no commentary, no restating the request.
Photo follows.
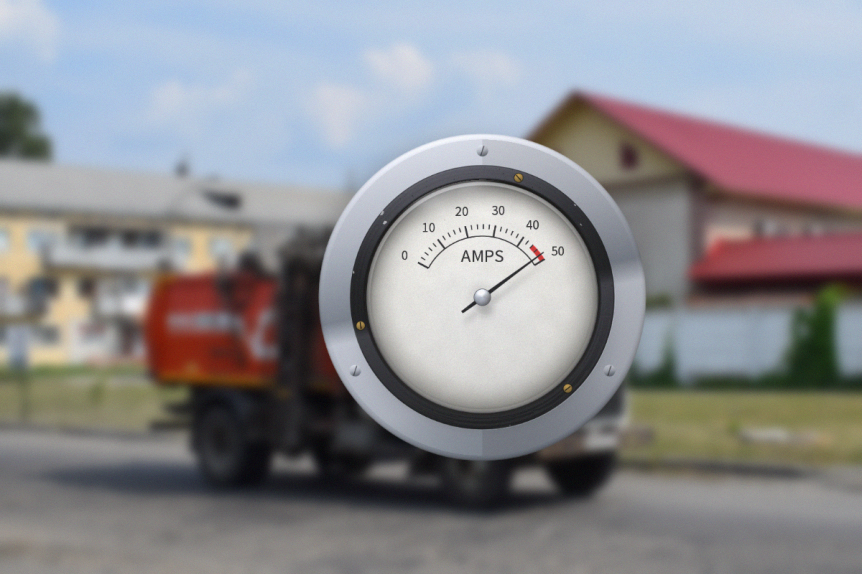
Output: 48 A
